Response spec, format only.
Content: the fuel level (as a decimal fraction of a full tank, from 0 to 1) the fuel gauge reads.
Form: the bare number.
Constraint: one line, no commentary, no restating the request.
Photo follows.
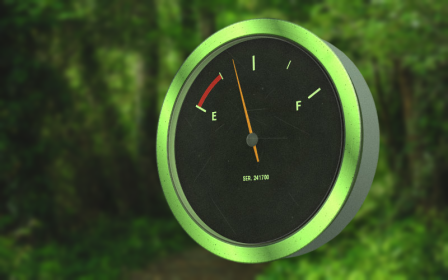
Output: 0.375
